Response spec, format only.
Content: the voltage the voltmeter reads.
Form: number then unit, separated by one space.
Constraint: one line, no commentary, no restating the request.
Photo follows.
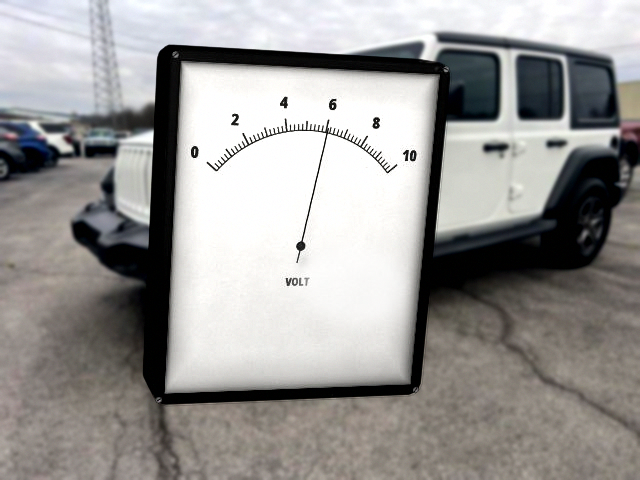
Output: 6 V
